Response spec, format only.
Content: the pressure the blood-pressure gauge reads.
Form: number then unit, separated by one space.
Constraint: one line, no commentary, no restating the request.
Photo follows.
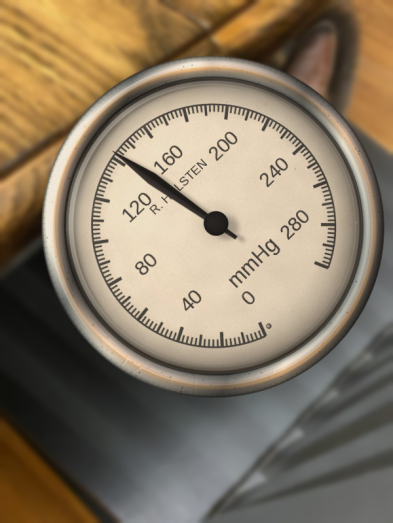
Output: 142 mmHg
